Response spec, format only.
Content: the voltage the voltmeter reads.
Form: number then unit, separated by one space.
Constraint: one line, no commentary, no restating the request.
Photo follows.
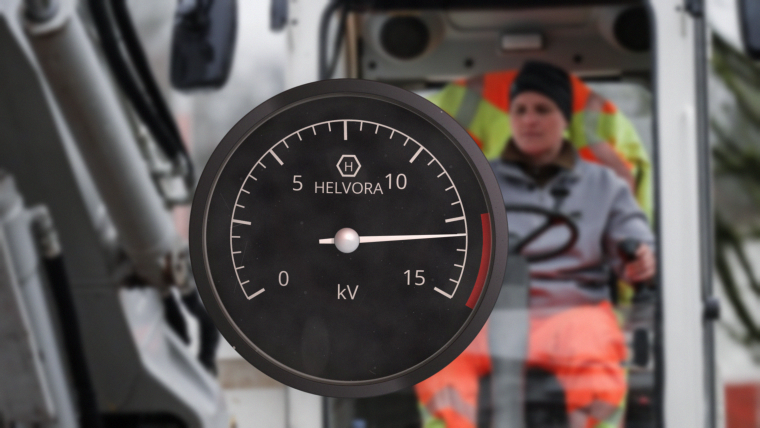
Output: 13 kV
